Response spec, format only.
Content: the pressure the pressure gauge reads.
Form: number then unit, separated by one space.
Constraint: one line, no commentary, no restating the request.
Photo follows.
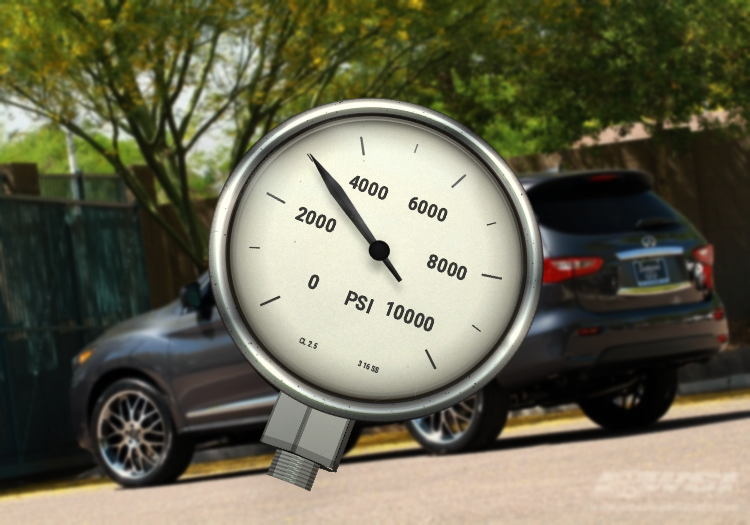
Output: 3000 psi
